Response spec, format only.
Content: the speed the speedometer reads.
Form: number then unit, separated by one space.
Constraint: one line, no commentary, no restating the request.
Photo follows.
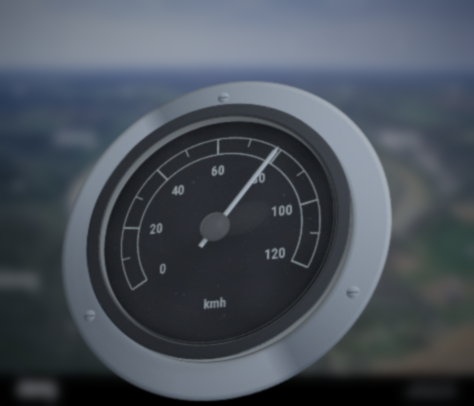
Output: 80 km/h
